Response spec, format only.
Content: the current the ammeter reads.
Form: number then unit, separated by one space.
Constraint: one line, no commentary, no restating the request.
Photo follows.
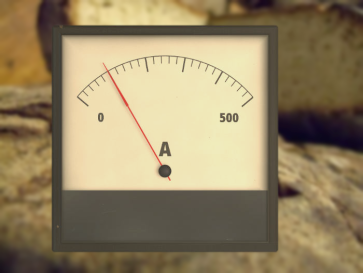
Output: 100 A
